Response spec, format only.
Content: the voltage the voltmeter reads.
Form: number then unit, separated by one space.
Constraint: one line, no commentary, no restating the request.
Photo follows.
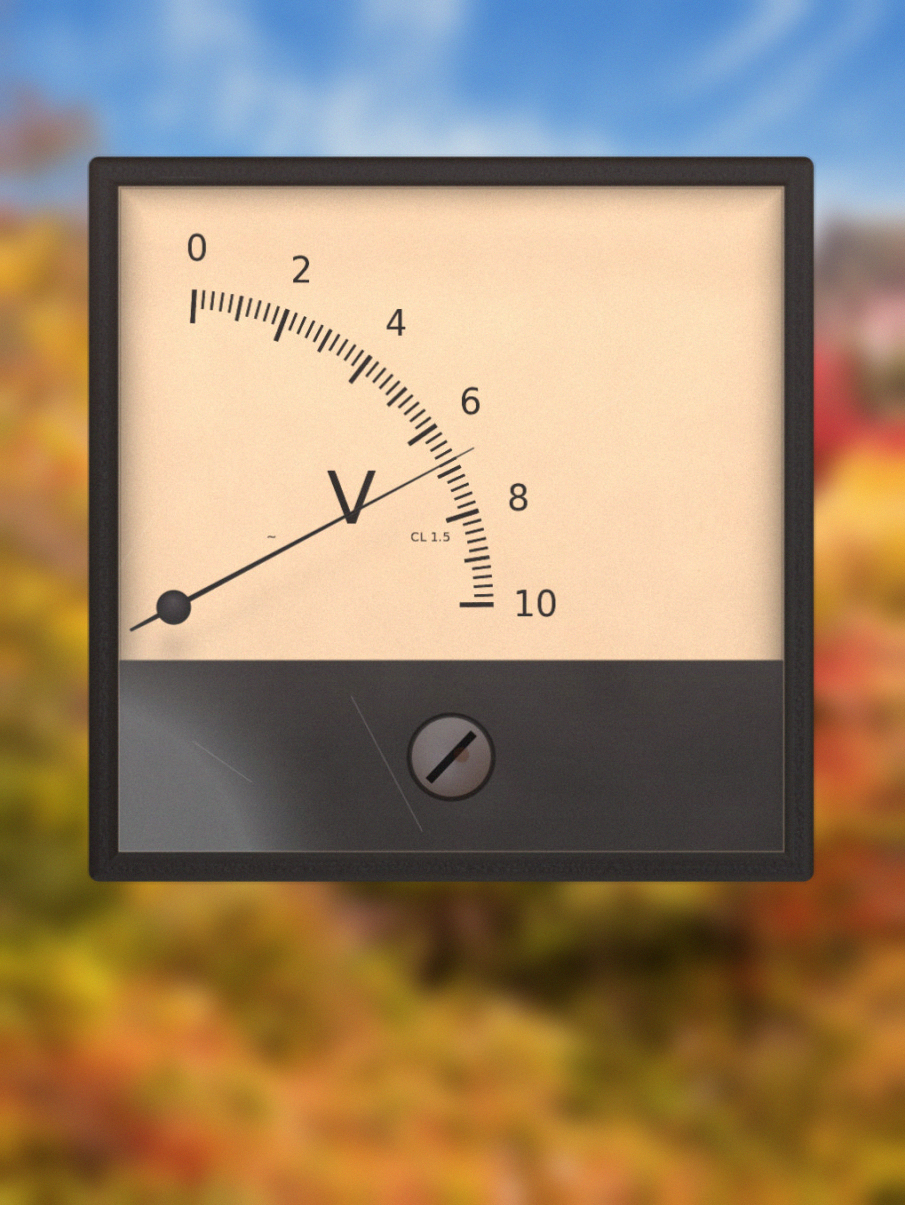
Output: 6.8 V
